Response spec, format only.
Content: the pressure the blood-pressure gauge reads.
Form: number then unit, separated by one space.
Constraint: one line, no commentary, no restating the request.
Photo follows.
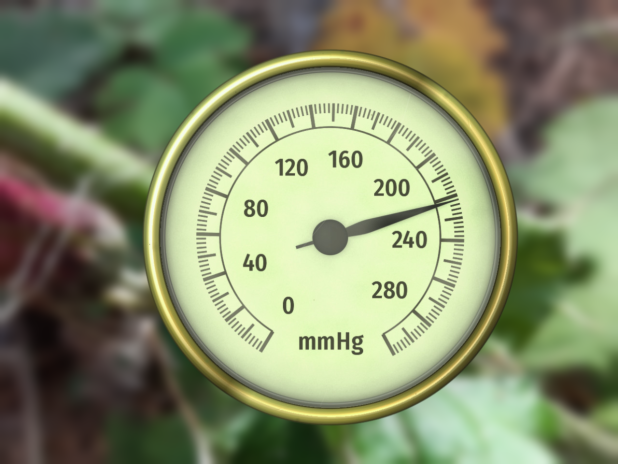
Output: 222 mmHg
